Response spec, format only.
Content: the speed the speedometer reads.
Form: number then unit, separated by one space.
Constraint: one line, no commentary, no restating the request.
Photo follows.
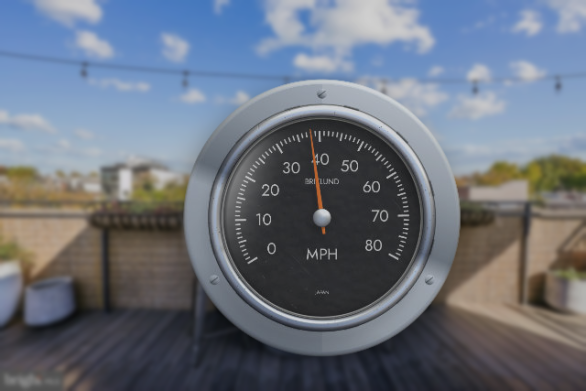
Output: 38 mph
